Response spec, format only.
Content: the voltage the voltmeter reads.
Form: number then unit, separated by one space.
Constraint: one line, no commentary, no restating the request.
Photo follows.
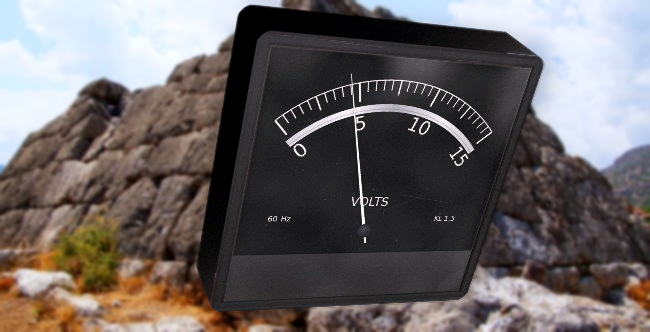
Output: 4.5 V
